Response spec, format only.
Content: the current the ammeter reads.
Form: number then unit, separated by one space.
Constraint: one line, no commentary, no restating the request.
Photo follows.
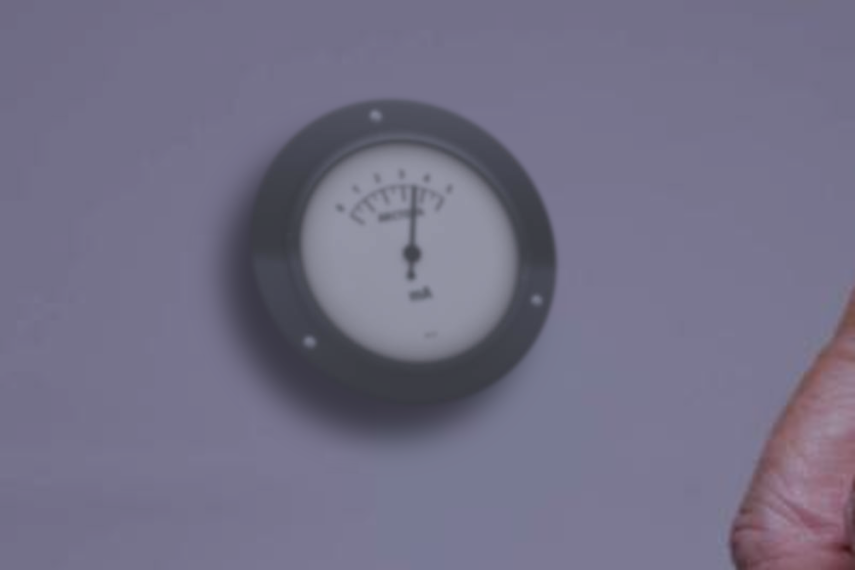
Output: 3.5 mA
